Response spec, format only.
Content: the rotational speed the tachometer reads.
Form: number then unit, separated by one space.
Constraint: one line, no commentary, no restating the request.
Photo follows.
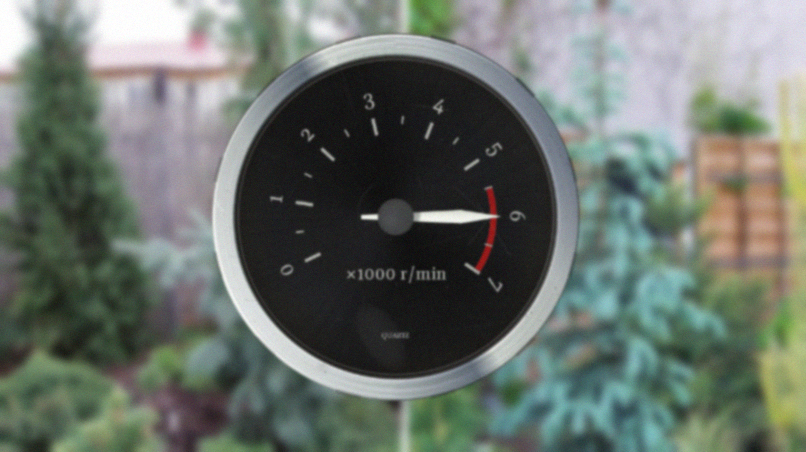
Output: 6000 rpm
